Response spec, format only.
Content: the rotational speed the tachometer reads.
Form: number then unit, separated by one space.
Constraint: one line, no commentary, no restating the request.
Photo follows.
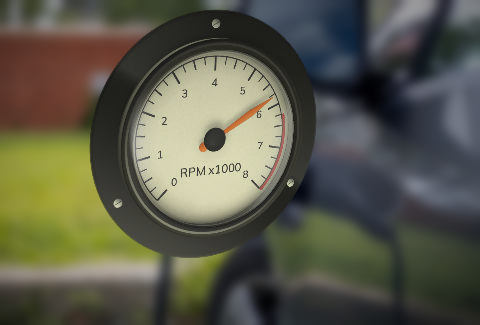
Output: 5750 rpm
